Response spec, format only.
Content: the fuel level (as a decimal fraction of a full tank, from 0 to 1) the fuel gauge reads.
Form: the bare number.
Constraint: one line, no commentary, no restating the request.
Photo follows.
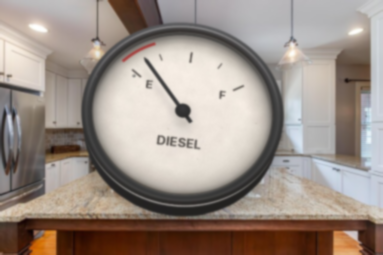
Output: 0.125
